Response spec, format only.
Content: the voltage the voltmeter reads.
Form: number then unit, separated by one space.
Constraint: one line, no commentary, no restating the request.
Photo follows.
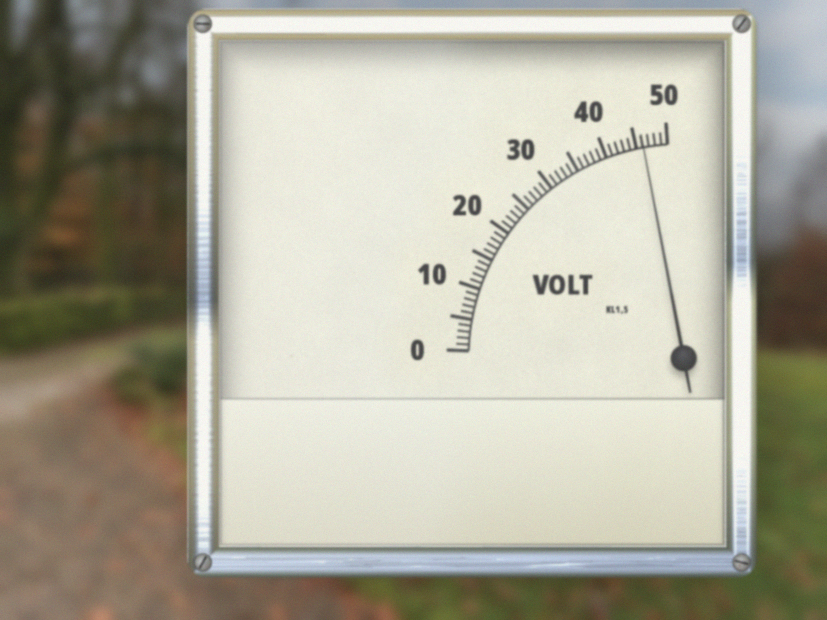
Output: 46 V
